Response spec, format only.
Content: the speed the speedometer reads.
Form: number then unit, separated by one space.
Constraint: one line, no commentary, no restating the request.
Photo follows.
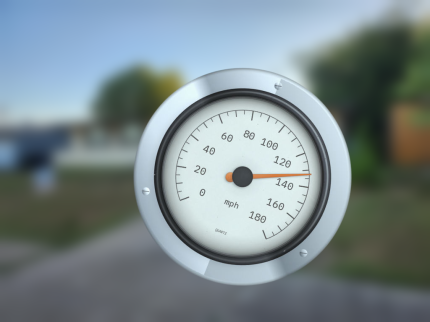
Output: 132.5 mph
